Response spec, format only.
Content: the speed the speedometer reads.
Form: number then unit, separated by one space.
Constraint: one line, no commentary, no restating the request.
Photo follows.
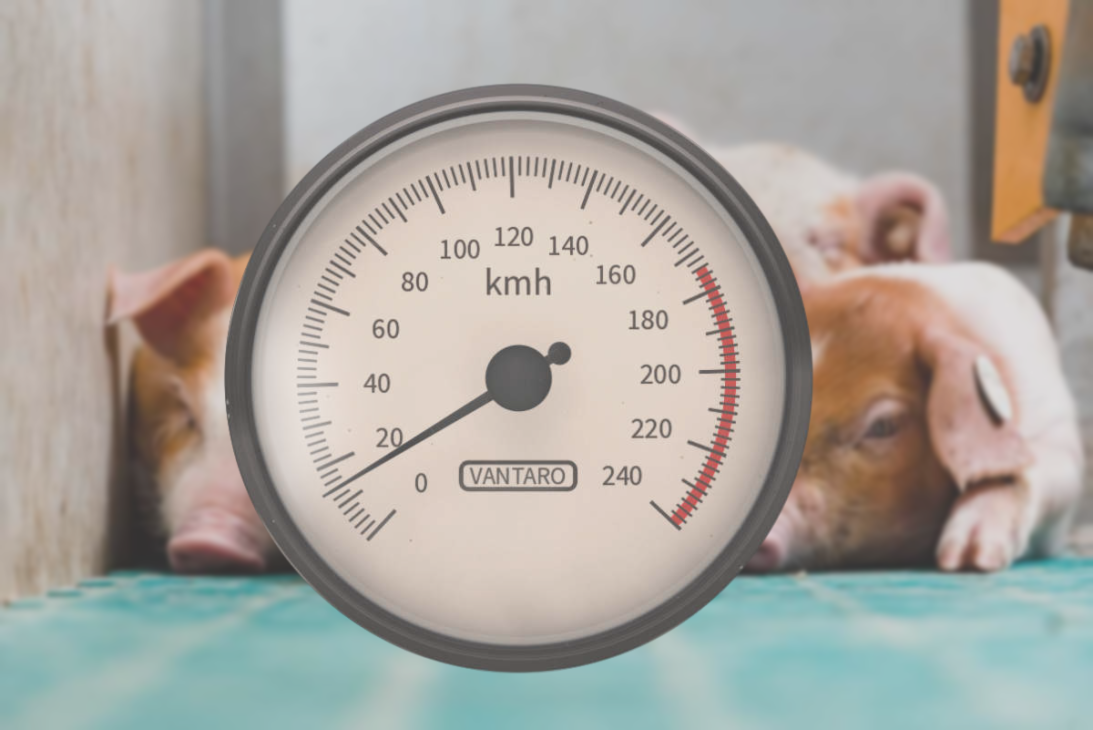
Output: 14 km/h
